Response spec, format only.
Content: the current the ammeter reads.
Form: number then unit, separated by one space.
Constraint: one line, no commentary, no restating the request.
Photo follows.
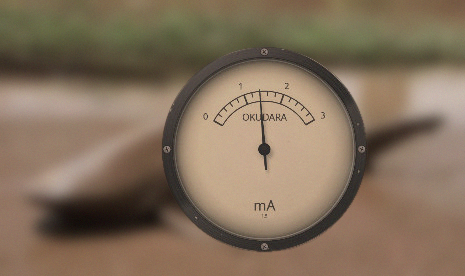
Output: 1.4 mA
